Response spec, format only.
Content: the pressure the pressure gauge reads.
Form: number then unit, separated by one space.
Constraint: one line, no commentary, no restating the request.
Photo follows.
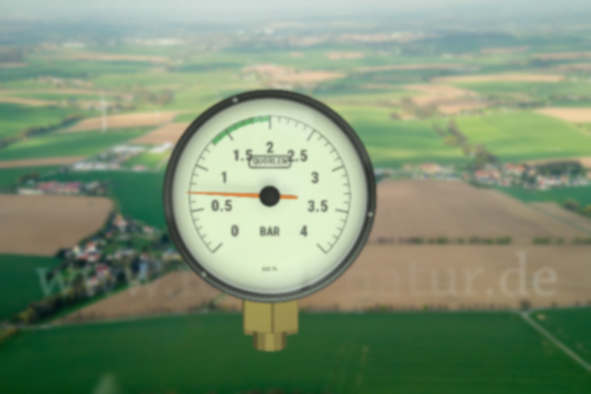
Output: 0.7 bar
